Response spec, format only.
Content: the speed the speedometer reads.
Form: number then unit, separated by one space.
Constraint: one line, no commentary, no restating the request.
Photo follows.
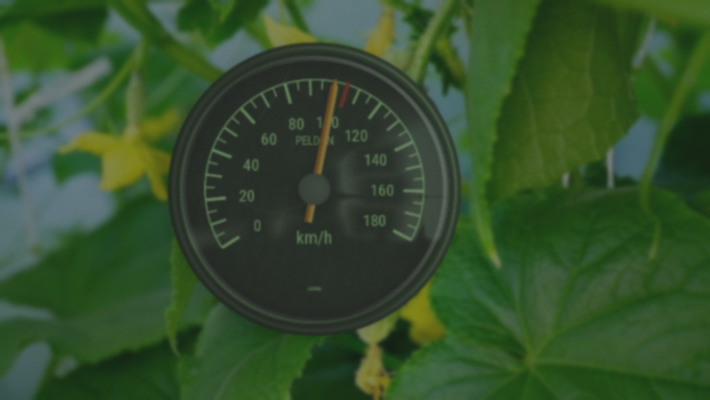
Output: 100 km/h
